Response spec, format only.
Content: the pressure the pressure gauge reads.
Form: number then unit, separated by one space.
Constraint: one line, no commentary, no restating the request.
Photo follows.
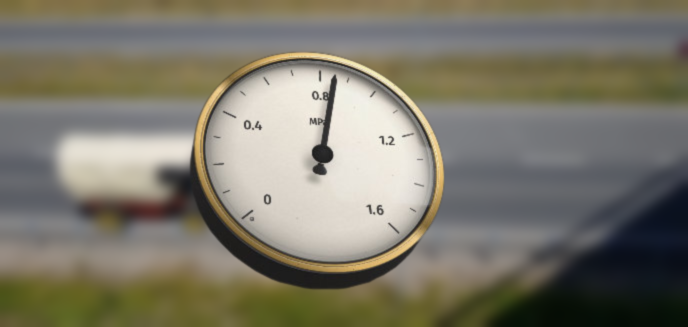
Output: 0.85 MPa
